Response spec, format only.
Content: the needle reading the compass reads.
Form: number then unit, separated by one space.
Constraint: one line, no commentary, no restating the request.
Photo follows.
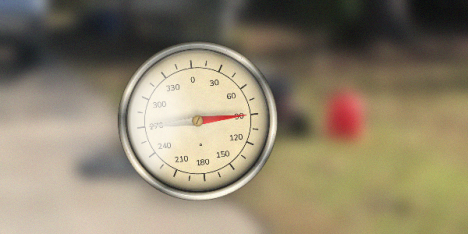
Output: 90 °
